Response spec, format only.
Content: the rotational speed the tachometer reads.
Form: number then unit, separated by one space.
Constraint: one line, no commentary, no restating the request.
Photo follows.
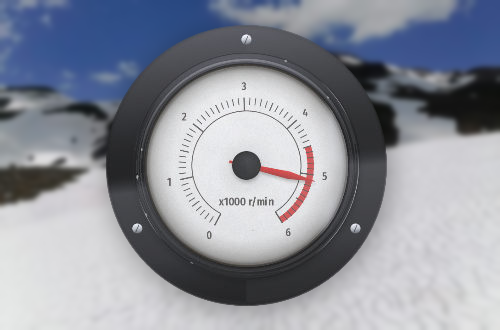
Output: 5100 rpm
